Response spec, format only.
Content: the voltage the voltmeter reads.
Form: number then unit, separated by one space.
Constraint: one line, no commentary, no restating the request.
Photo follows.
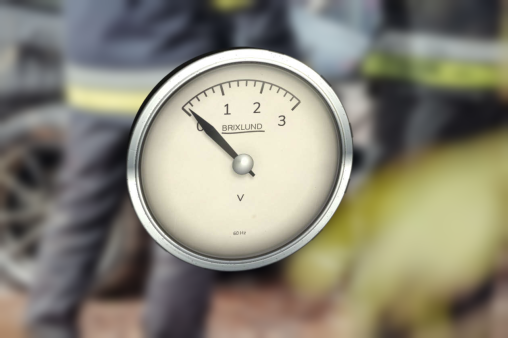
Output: 0.1 V
